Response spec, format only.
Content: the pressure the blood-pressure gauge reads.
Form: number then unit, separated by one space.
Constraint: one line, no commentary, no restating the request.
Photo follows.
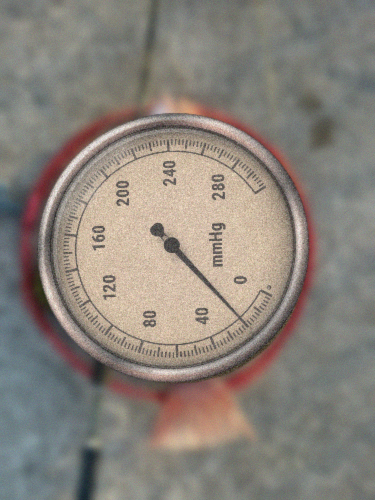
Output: 20 mmHg
